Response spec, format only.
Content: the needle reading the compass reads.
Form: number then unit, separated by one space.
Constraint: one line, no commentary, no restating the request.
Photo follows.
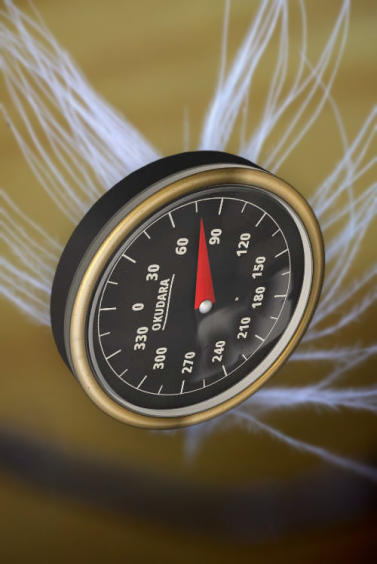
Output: 75 °
